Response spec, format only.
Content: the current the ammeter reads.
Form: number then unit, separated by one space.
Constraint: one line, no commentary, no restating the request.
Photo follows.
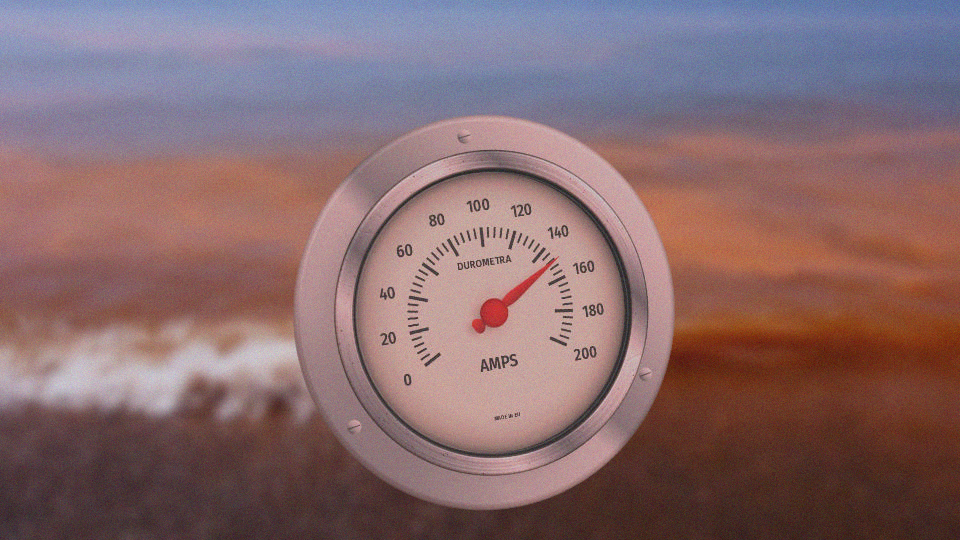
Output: 148 A
